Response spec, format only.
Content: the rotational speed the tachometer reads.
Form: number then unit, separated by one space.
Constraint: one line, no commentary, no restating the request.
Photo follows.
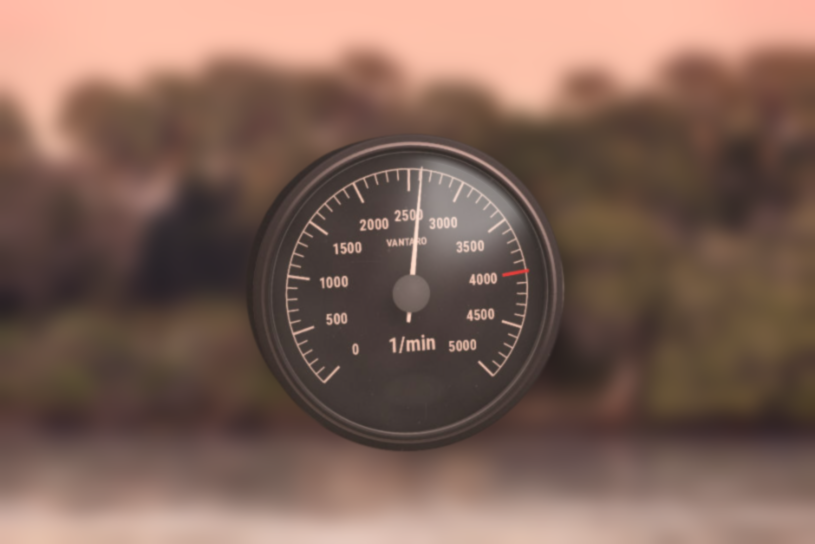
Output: 2600 rpm
